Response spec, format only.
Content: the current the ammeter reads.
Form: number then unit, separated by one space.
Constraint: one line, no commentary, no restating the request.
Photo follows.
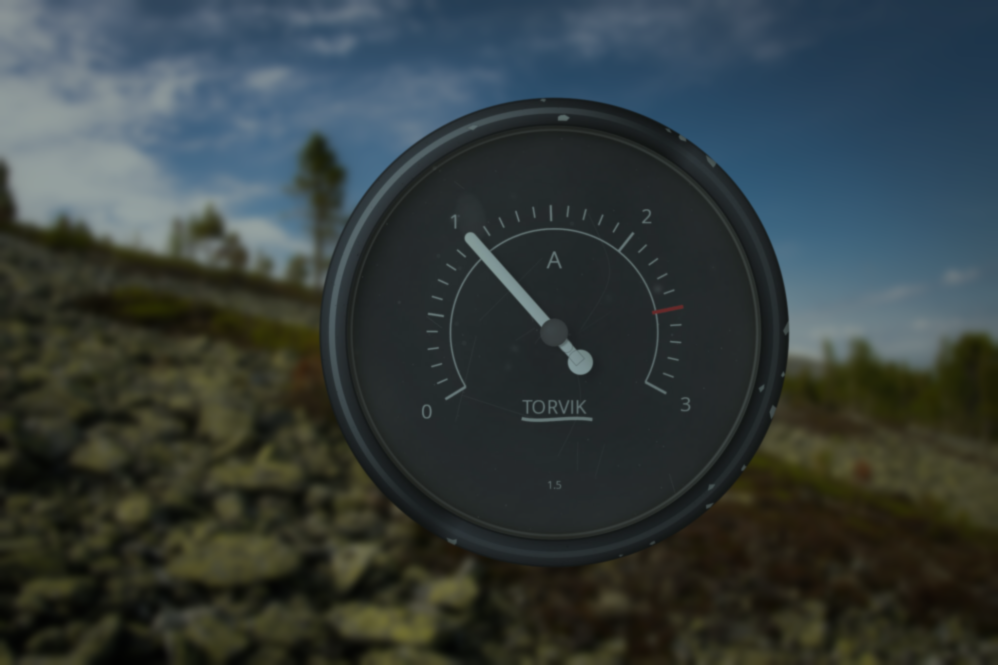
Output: 1 A
